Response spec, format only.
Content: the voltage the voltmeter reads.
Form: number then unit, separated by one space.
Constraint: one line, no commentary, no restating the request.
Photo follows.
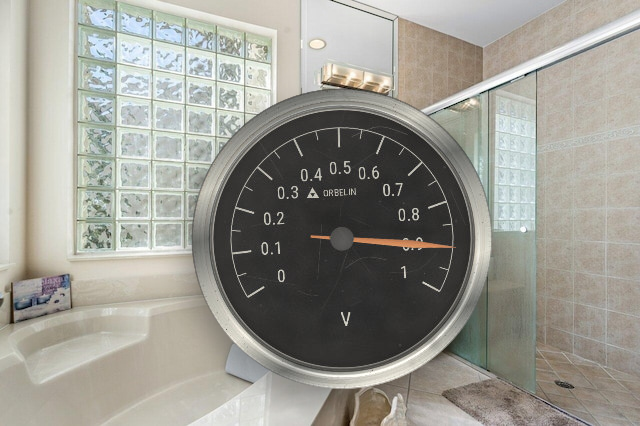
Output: 0.9 V
